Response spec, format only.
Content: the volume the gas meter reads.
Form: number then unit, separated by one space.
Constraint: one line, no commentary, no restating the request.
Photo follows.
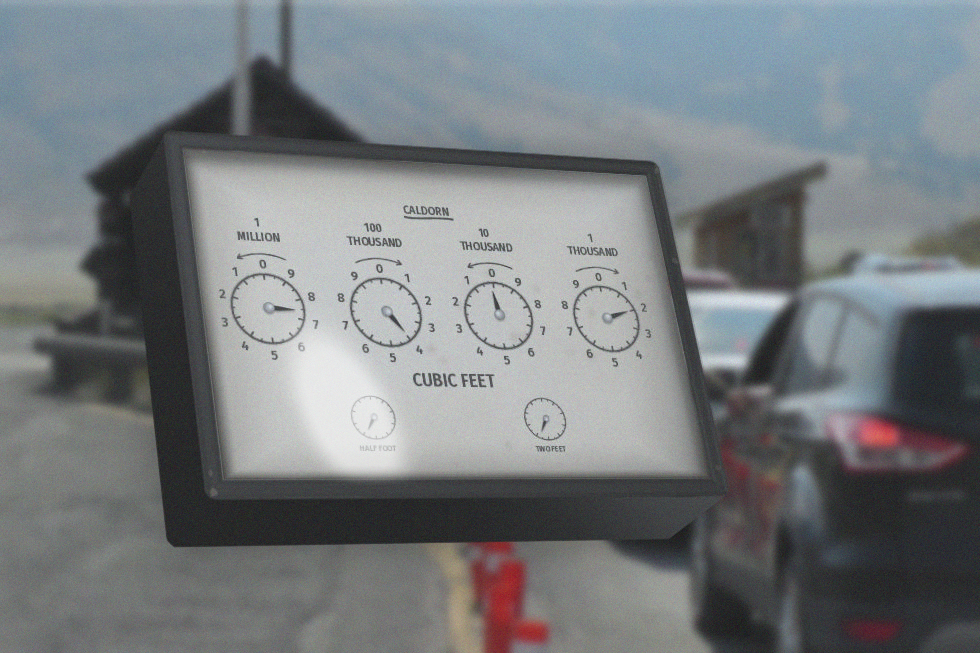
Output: 740200 ft³
